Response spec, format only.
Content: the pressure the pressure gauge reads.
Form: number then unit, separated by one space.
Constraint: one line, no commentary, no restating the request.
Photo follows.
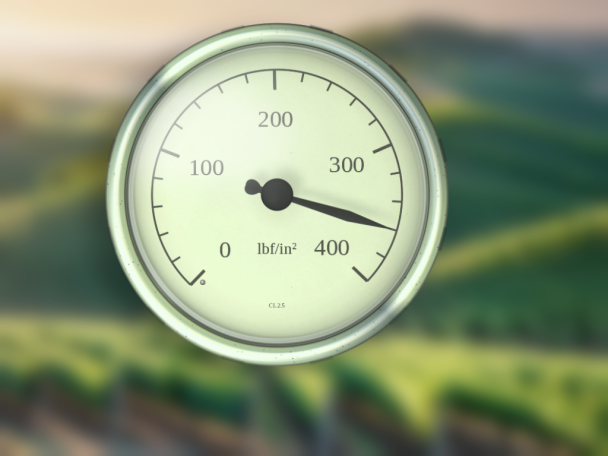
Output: 360 psi
